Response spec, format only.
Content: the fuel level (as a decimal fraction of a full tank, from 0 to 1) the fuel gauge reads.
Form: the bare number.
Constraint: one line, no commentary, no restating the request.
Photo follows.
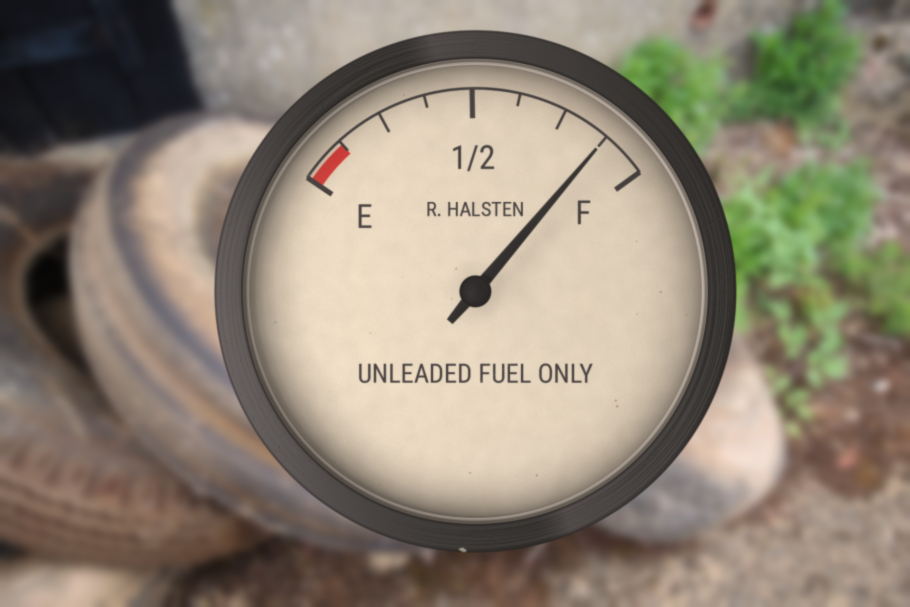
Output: 0.875
